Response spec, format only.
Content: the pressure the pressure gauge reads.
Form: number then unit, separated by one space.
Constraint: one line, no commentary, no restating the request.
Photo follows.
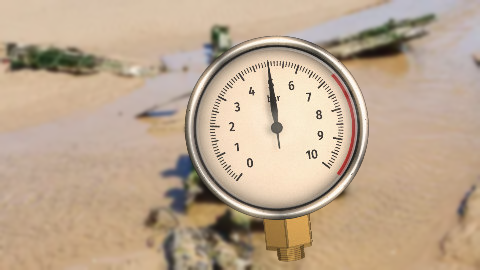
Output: 5 bar
